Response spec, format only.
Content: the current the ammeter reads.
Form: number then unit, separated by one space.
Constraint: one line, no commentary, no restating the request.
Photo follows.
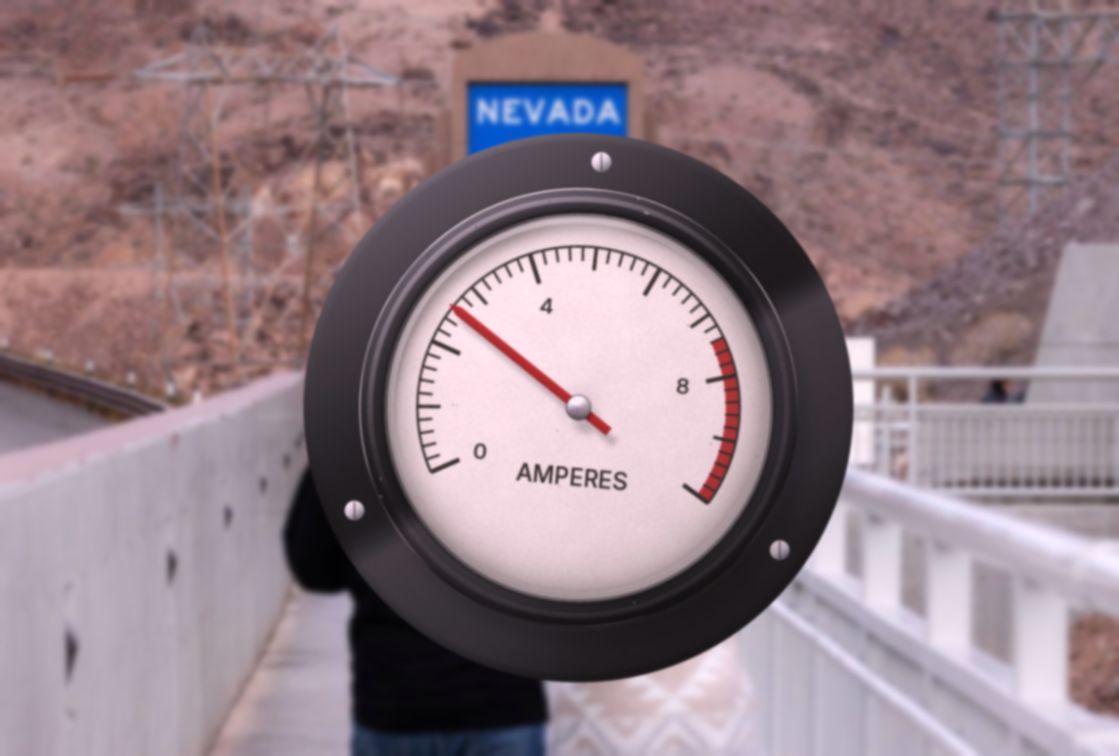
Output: 2.6 A
